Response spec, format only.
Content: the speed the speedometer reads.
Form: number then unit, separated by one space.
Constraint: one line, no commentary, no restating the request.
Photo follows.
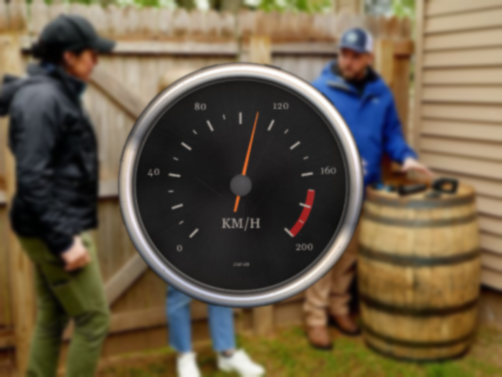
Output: 110 km/h
